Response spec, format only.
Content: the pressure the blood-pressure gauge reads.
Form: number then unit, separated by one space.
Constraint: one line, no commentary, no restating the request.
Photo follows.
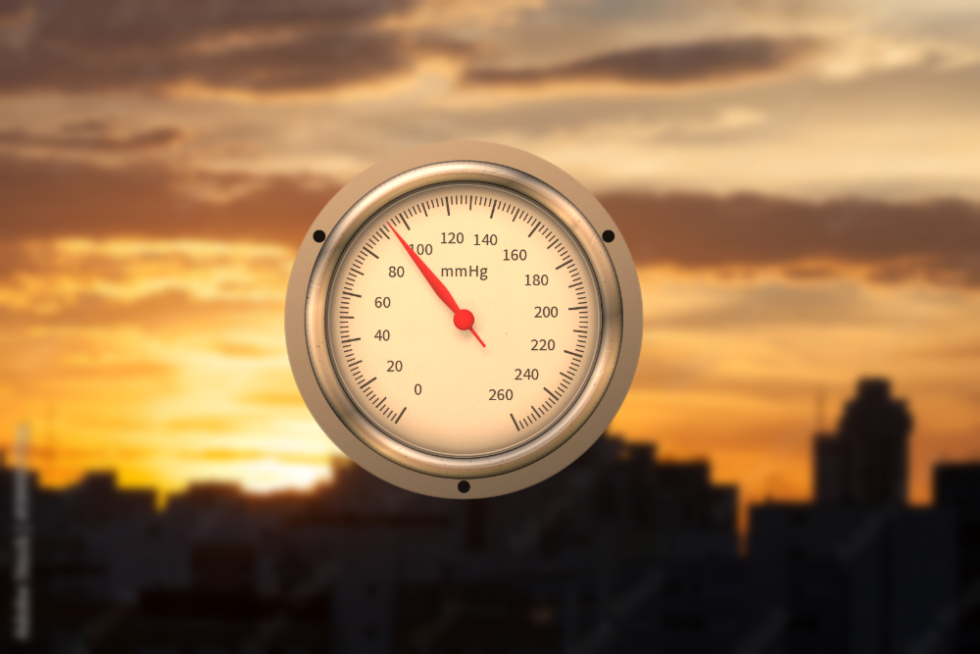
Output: 94 mmHg
